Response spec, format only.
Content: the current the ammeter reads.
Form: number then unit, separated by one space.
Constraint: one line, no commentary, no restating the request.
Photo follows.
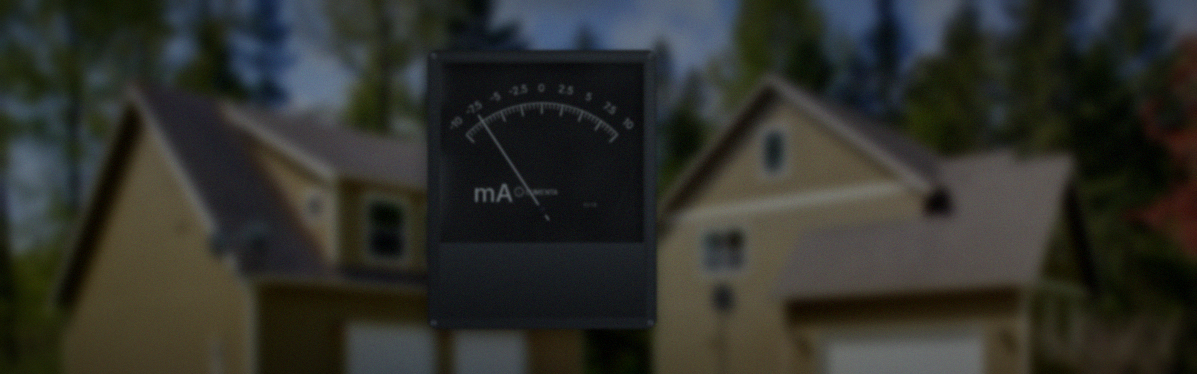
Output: -7.5 mA
